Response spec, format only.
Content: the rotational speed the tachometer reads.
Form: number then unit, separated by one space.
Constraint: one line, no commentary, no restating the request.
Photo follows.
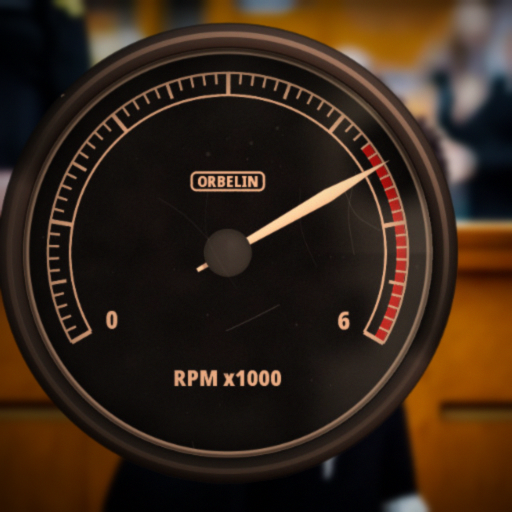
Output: 4500 rpm
